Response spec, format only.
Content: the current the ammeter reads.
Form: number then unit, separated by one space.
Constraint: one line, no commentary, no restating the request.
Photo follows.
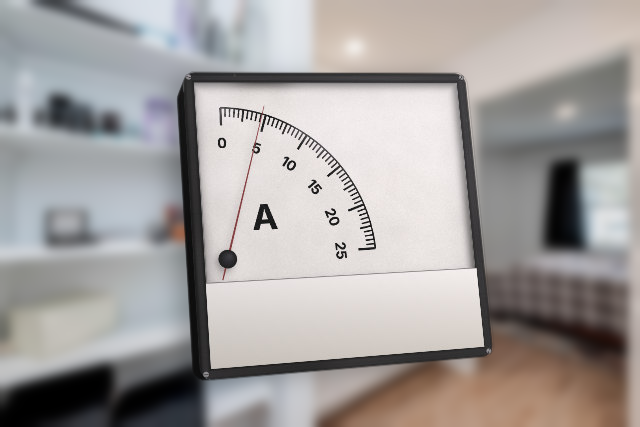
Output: 4.5 A
